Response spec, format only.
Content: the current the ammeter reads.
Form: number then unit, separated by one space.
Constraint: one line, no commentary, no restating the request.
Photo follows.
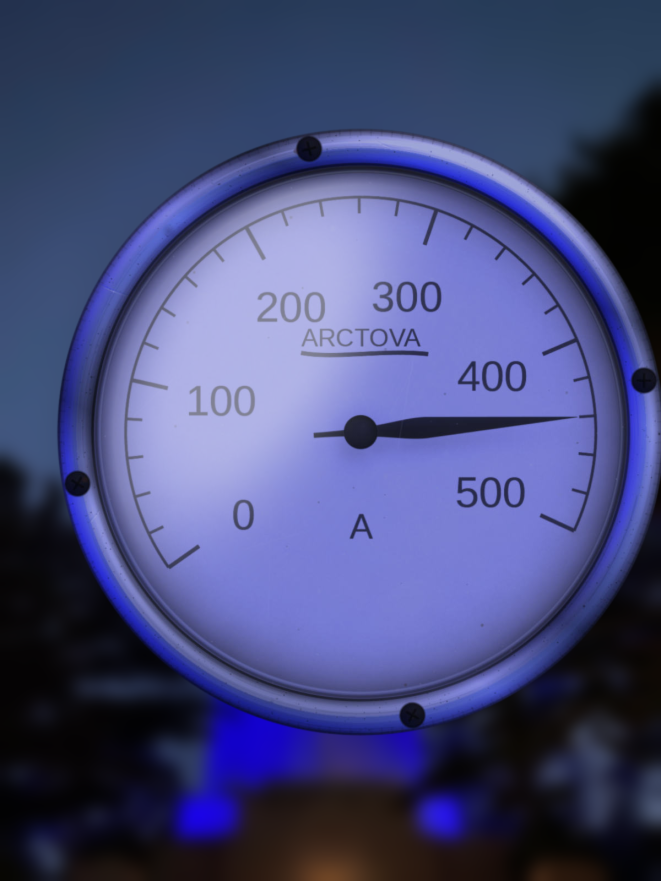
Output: 440 A
